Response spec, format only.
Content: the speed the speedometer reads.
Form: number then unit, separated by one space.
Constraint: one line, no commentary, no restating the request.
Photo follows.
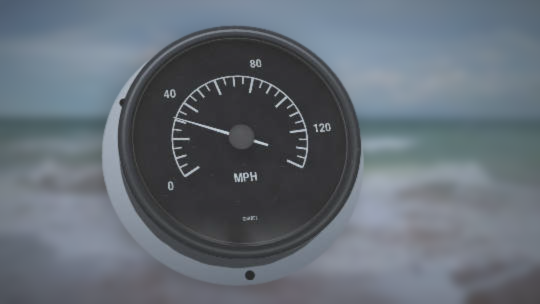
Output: 30 mph
